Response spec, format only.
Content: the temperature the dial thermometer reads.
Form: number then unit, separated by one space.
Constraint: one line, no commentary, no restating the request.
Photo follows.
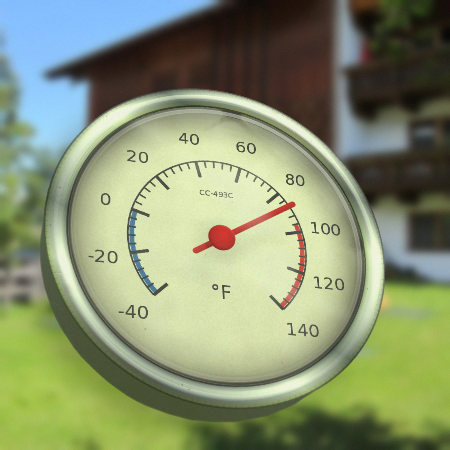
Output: 88 °F
